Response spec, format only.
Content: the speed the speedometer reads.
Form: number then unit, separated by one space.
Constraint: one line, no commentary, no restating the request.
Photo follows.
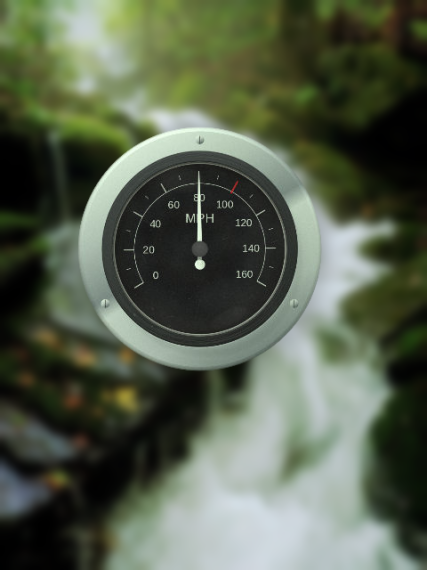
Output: 80 mph
